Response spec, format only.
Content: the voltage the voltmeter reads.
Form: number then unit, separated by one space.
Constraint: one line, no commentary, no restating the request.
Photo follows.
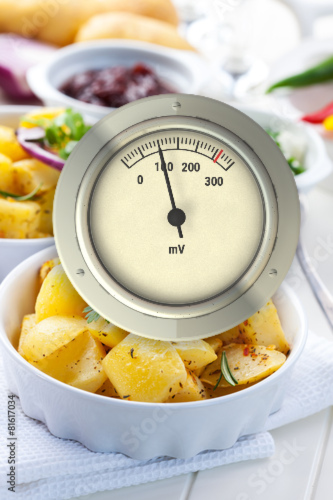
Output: 100 mV
